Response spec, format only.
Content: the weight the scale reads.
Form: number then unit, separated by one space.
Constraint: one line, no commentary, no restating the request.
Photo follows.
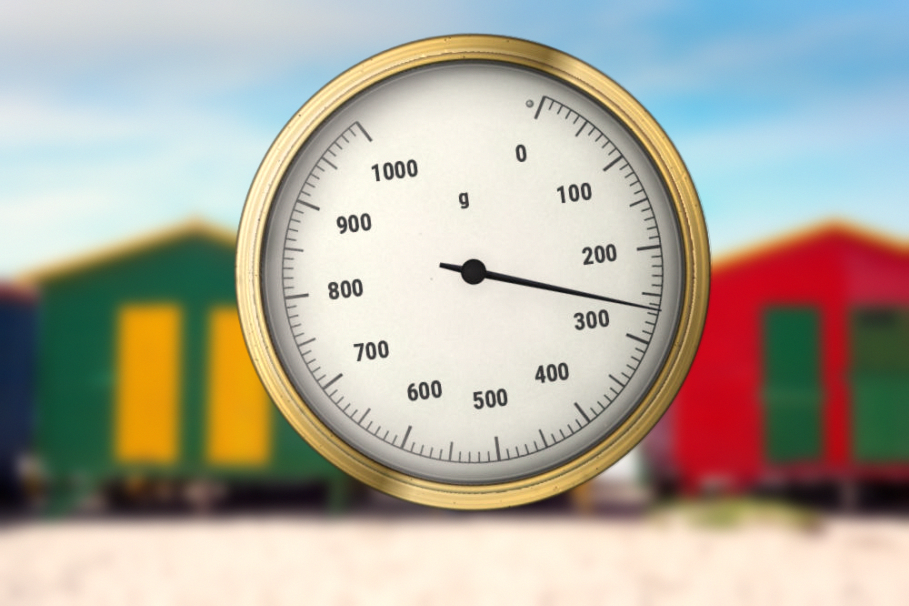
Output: 265 g
